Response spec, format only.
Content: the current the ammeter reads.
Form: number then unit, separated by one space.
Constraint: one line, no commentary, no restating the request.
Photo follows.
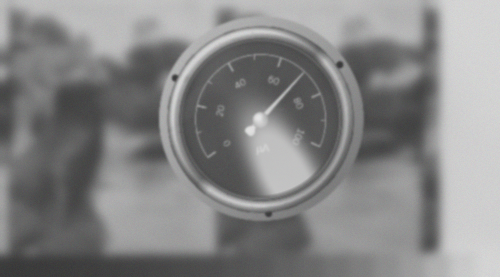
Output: 70 µA
